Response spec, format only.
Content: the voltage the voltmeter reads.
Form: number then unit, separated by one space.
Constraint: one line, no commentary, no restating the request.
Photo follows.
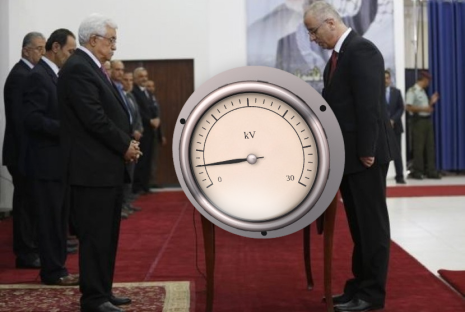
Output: 3 kV
